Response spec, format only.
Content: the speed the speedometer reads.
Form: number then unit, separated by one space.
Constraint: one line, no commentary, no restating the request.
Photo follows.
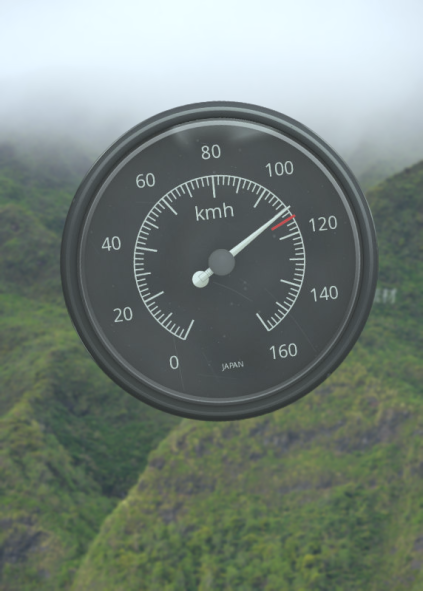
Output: 110 km/h
